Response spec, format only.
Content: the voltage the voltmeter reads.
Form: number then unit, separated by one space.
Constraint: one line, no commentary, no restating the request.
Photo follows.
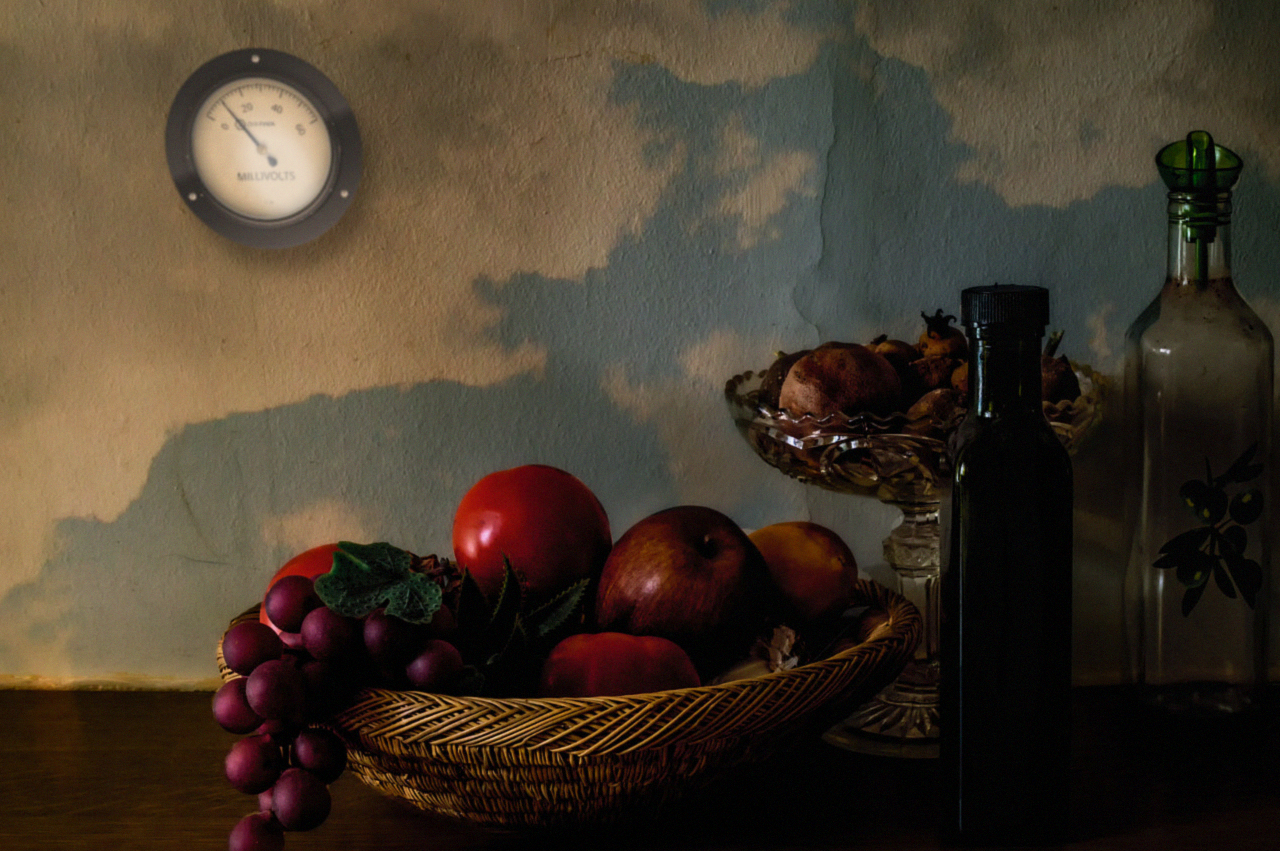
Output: 10 mV
